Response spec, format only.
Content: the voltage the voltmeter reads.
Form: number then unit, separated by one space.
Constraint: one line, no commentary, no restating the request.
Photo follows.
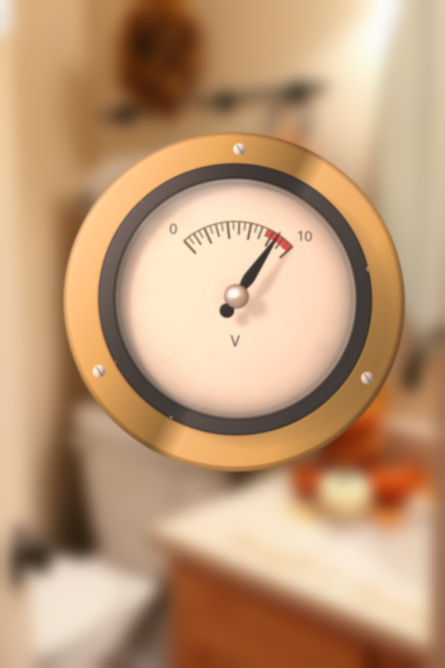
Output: 8.5 V
